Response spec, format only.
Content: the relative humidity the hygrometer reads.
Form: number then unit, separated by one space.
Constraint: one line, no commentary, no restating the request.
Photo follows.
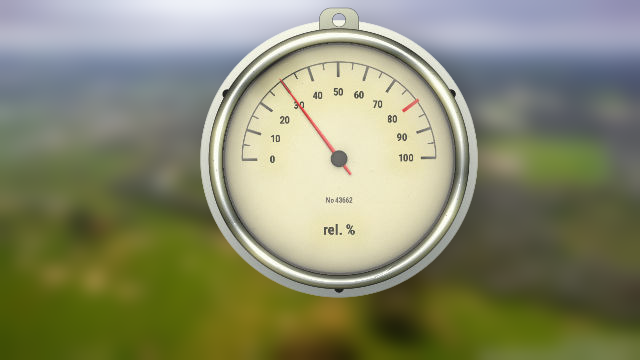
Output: 30 %
